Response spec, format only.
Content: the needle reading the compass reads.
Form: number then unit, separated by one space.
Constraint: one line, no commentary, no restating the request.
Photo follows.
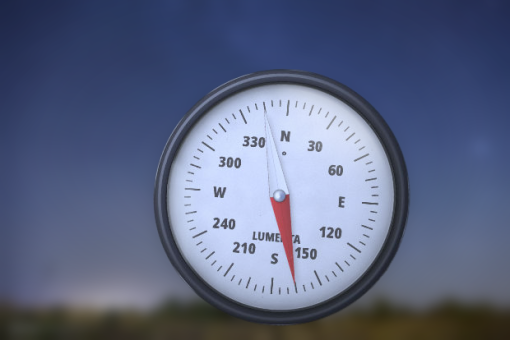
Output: 165 °
